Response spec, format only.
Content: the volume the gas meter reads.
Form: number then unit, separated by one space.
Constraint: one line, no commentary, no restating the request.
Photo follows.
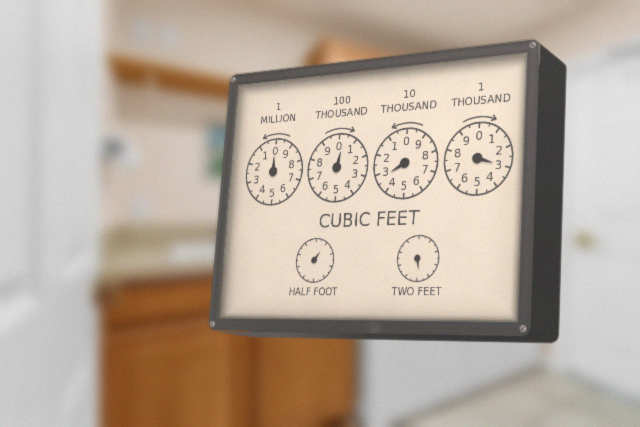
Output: 3300 ft³
